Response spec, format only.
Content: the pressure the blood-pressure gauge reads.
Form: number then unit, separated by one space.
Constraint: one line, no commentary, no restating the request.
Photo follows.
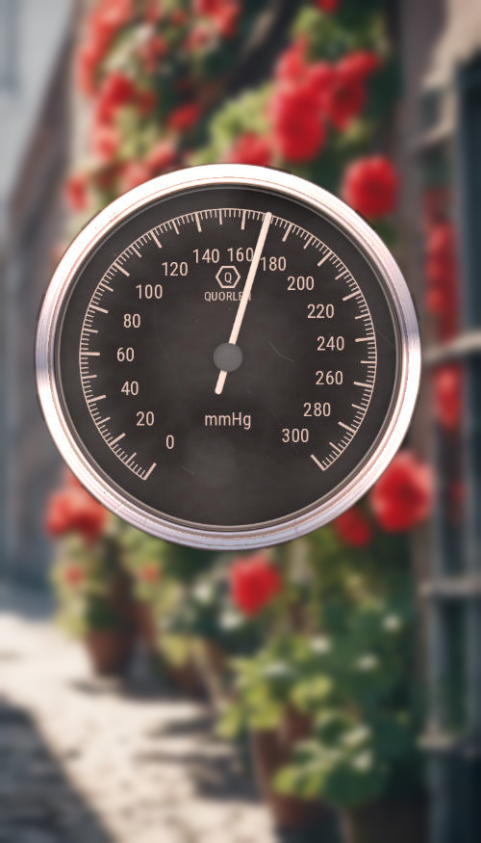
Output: 170 mmHg
